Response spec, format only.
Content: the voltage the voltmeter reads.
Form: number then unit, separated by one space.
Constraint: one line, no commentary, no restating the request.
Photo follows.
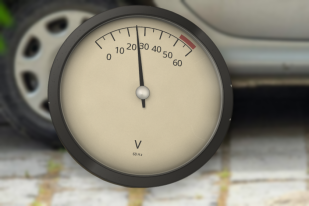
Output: 25 V
